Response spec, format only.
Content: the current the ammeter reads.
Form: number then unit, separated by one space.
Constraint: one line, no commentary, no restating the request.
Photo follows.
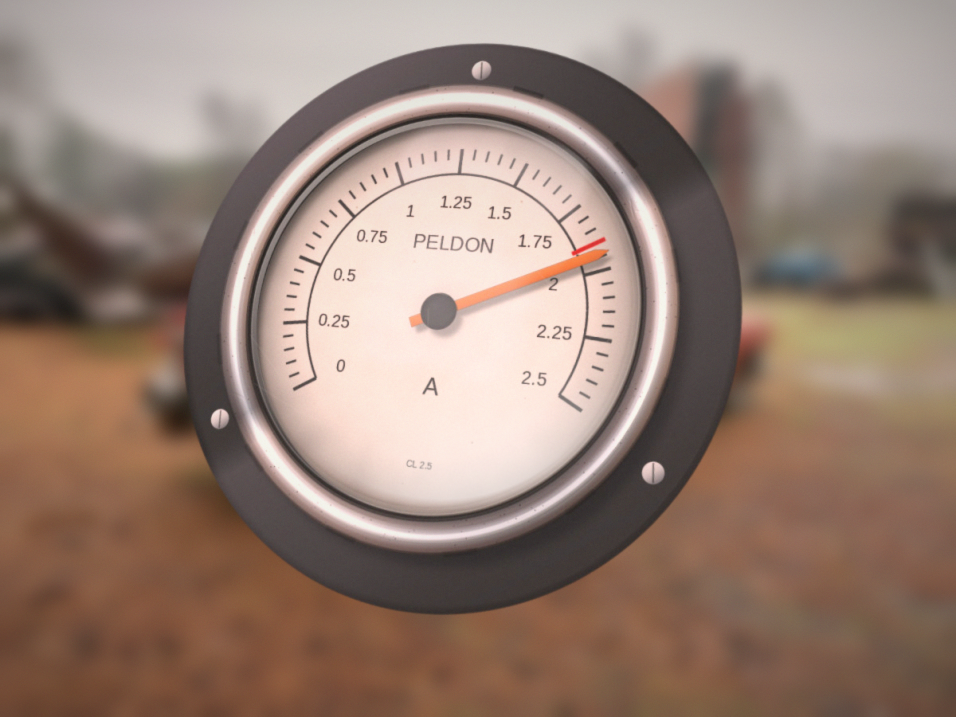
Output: 1.95 A
